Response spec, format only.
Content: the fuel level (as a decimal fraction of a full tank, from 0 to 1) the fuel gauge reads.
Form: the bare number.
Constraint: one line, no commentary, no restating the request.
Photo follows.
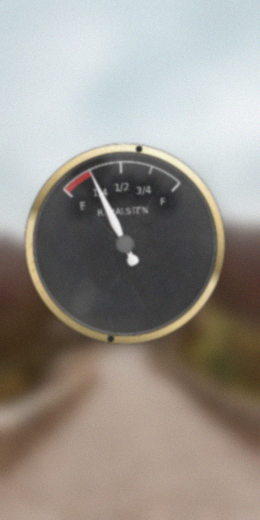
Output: 0.25
